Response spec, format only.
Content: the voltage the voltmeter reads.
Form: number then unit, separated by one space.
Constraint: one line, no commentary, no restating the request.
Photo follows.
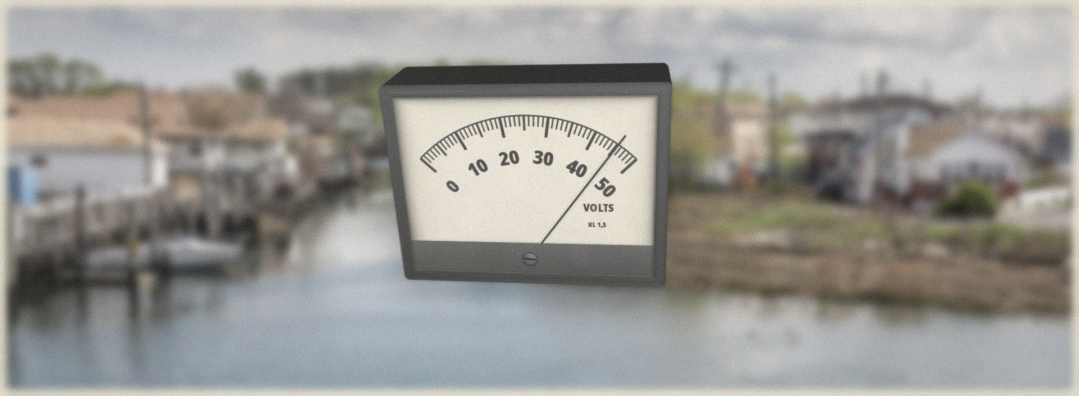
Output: 45 V
